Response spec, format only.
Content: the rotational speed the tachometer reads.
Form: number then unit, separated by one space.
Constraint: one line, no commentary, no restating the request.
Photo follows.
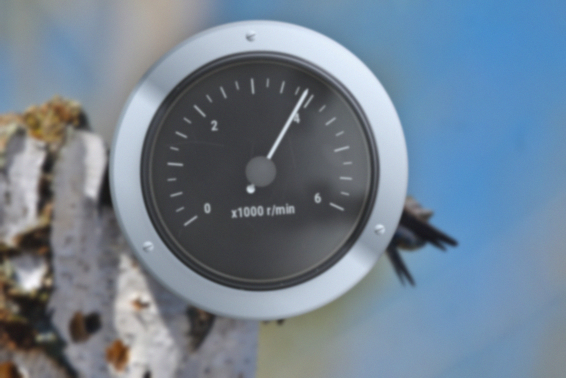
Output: 3875 rpm
